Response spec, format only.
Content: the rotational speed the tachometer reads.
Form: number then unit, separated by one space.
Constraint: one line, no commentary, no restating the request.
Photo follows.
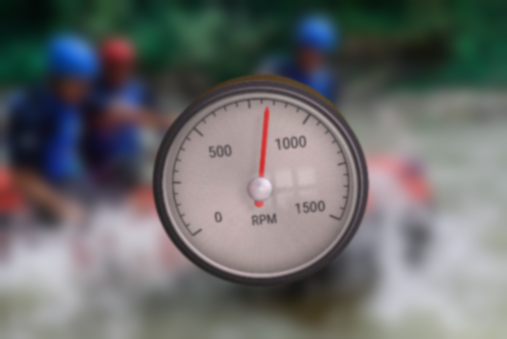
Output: 825 rpm
